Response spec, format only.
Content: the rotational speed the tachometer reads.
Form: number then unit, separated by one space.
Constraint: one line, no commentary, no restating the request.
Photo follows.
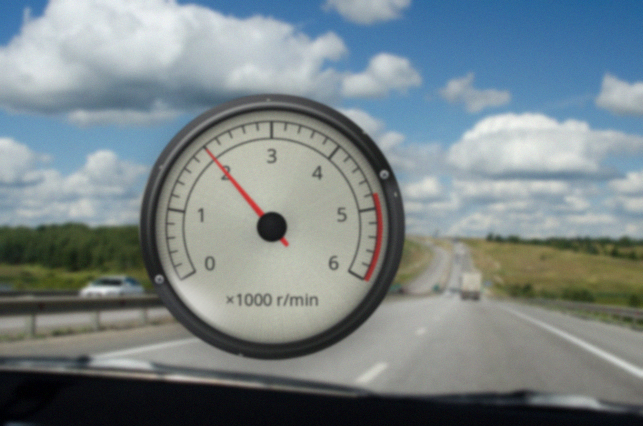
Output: 2000 rpm
